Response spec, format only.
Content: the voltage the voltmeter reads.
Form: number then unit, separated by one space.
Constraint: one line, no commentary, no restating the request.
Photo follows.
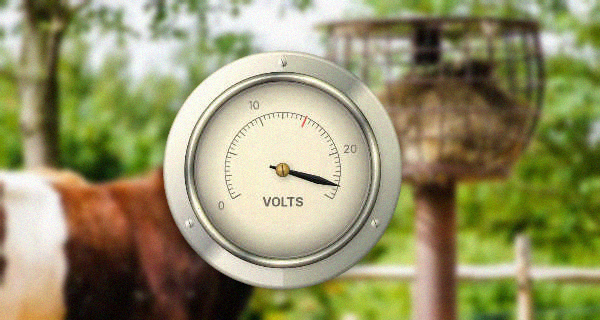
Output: 23.5 V
